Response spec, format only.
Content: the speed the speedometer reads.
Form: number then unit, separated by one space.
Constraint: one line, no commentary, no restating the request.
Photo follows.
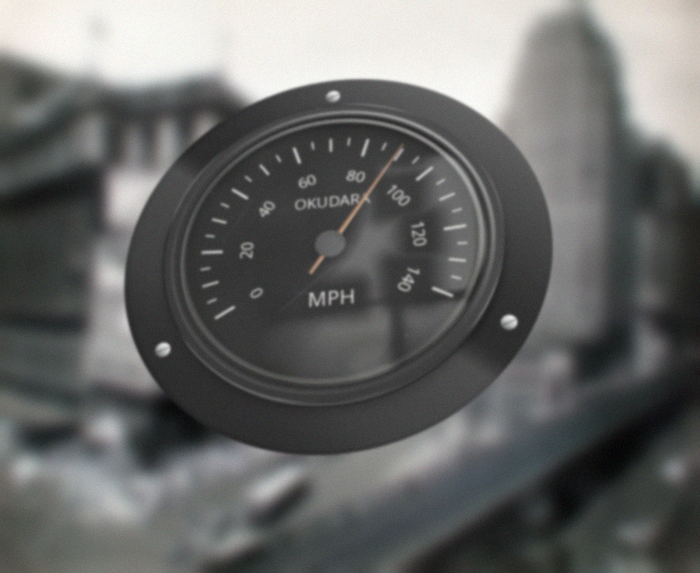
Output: 90 mph
